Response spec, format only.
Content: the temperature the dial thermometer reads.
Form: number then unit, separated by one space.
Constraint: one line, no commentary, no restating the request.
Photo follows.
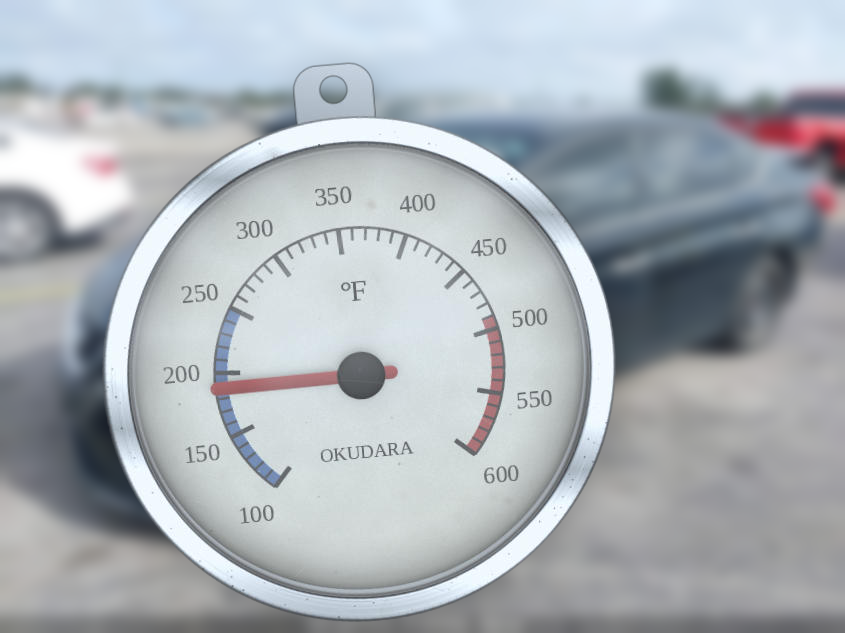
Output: 190 °F
